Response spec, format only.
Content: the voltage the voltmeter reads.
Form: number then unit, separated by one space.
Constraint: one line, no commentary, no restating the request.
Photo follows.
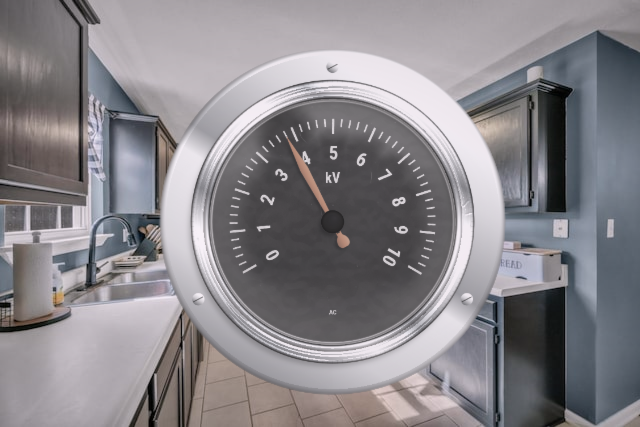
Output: 3.8 kV
